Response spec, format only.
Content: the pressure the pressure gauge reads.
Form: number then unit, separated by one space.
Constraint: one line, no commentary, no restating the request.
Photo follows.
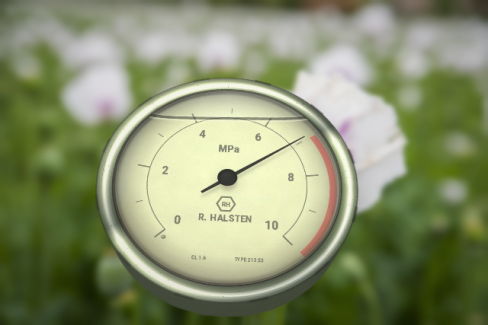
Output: 7 MPa
